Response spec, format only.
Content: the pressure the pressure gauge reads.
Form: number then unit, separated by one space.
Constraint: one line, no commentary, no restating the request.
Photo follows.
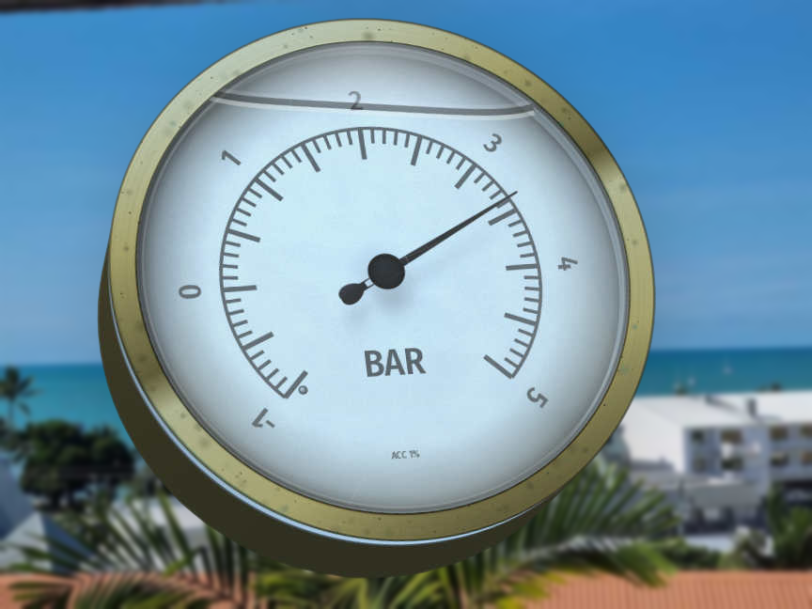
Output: 3.4 bar
